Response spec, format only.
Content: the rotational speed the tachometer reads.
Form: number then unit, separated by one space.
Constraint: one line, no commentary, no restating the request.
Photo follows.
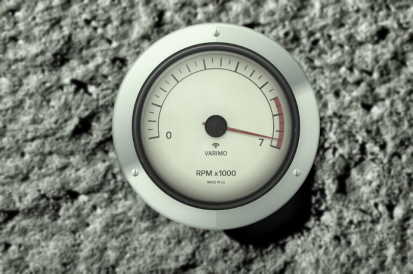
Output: 6750 rpm
